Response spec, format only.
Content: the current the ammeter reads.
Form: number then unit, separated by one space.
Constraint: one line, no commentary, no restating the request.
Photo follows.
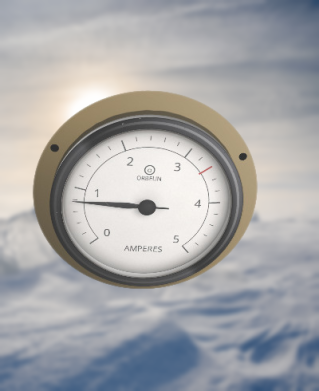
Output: 0.8 A
